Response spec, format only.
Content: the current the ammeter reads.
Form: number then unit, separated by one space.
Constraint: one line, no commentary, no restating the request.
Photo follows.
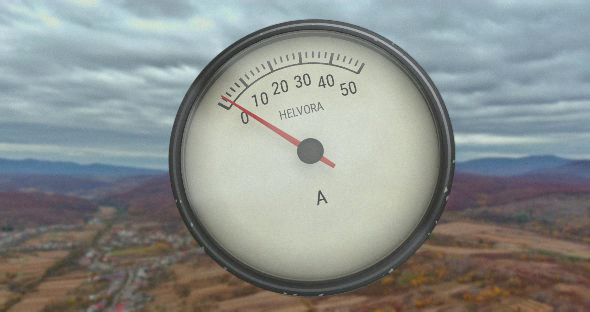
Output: 2 A
